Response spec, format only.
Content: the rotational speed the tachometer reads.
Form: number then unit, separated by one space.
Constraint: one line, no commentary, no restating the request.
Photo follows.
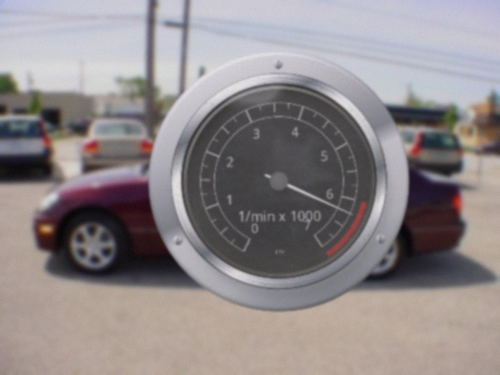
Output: 6250 rpm
